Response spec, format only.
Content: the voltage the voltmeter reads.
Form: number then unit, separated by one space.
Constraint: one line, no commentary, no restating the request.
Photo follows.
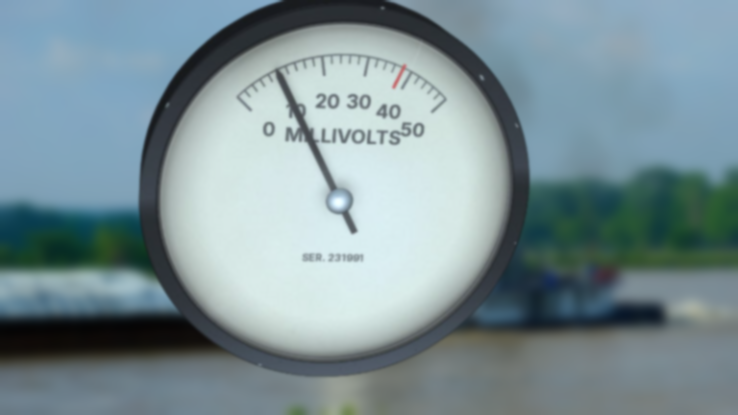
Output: 10 mV
